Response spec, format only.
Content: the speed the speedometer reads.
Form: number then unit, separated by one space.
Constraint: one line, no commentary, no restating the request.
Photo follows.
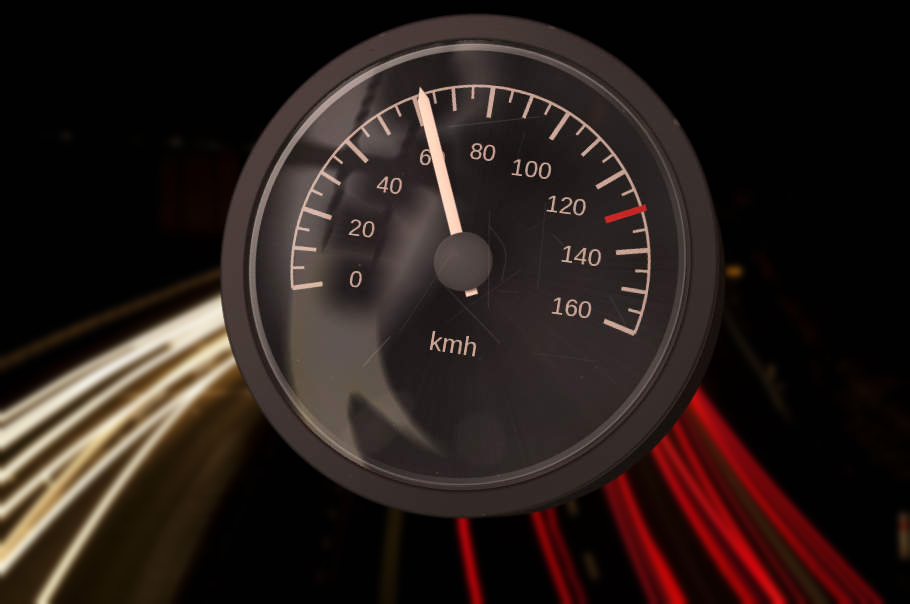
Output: 62.5 km/h
